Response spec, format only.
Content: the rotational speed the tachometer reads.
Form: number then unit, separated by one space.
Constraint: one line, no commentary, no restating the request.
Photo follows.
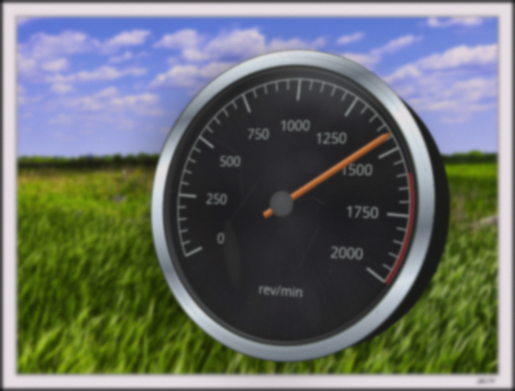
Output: 1450 rpm
